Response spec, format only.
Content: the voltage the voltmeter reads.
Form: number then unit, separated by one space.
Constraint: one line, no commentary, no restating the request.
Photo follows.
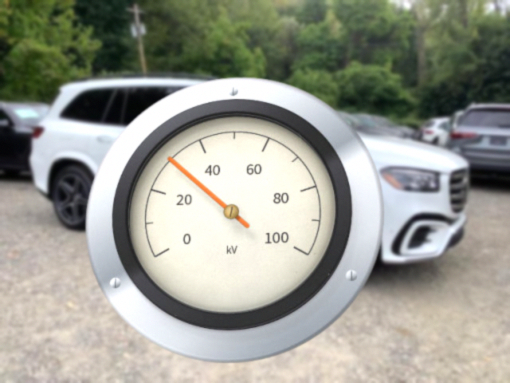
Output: 30 kV
